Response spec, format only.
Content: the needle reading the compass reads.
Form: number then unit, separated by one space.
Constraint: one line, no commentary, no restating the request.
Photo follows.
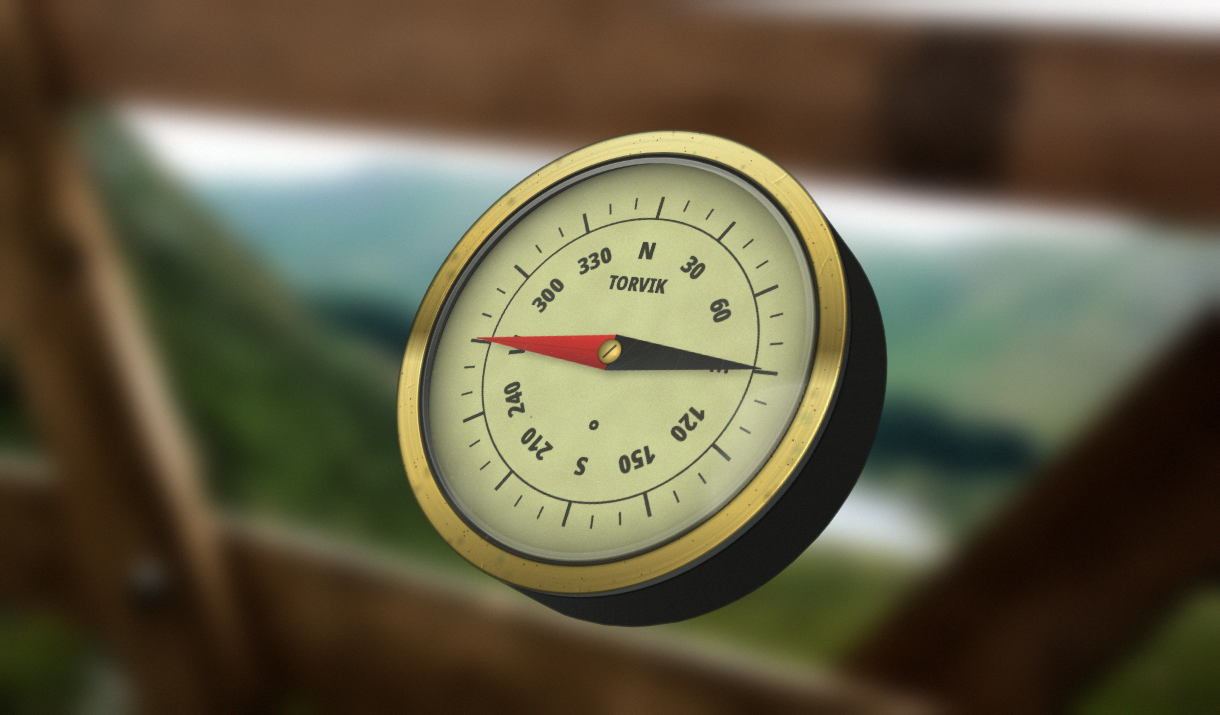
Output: 270 °
